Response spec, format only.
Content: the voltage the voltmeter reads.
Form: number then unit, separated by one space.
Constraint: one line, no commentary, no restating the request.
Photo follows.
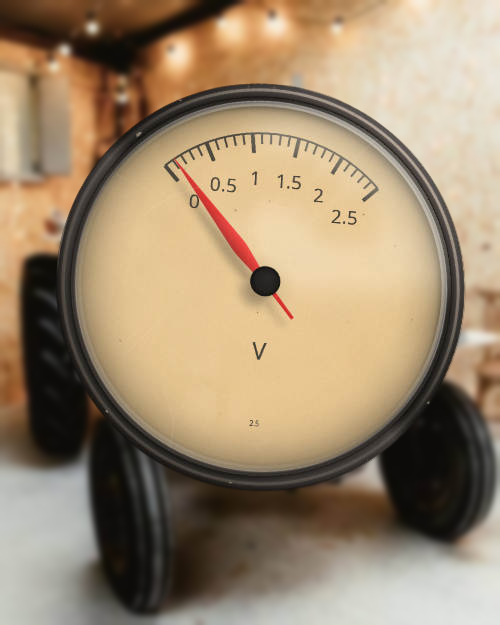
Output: 0.1 V
